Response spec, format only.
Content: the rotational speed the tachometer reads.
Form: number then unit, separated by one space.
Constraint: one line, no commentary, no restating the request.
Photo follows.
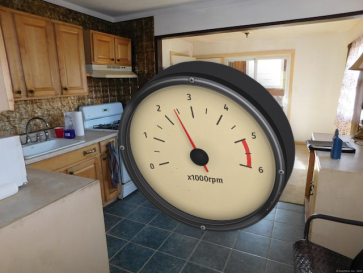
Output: 2500 rpm
